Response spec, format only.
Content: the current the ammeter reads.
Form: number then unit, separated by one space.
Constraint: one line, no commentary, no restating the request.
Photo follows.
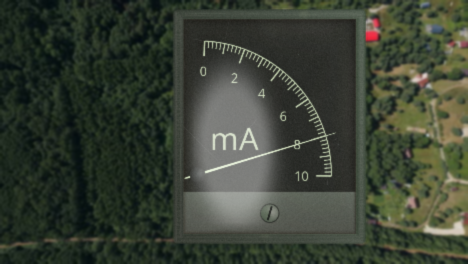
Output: 8 mA
